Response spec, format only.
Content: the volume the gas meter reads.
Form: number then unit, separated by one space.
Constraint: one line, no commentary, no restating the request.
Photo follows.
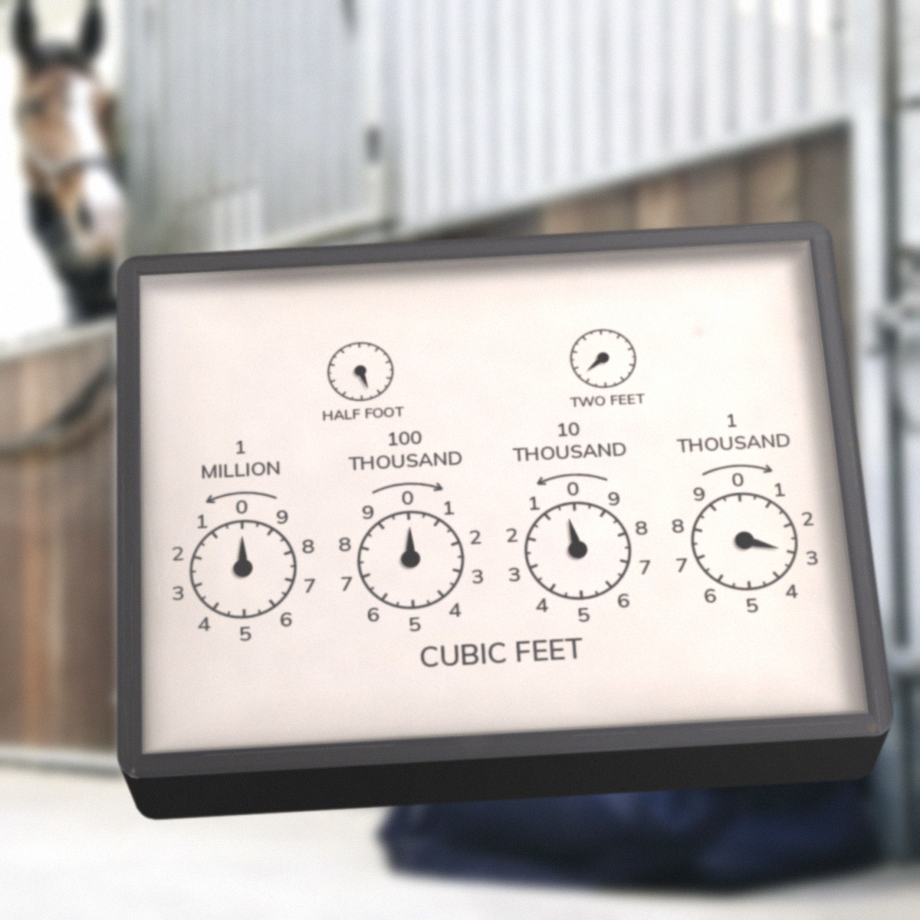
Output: 300 ft³
